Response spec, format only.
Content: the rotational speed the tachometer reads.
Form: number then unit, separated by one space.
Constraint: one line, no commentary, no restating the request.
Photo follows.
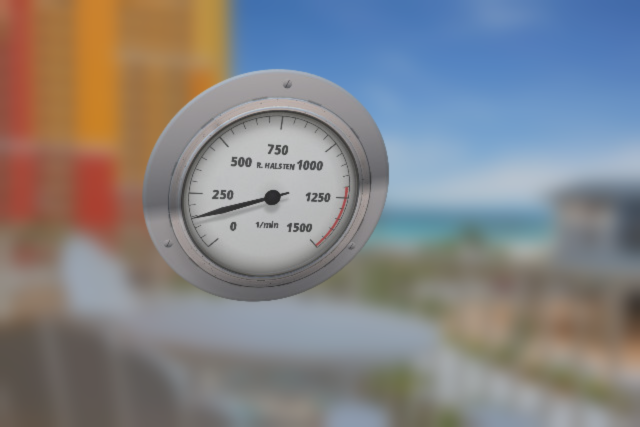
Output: 150 rpm
